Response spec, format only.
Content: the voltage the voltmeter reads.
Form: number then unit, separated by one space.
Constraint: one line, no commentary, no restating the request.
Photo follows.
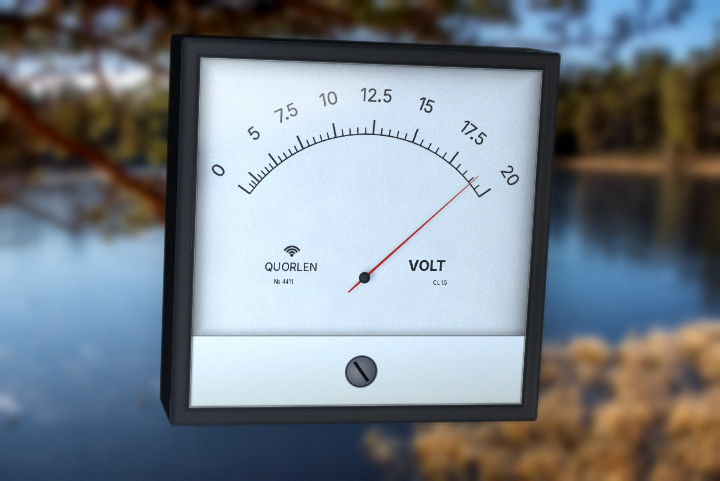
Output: 19 V
